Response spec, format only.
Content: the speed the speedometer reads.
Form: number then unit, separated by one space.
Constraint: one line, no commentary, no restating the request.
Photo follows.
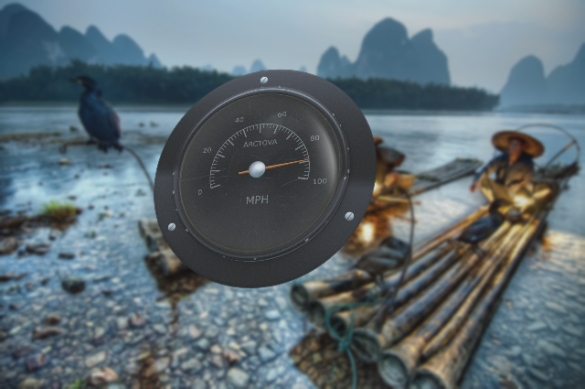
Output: 90 mph
